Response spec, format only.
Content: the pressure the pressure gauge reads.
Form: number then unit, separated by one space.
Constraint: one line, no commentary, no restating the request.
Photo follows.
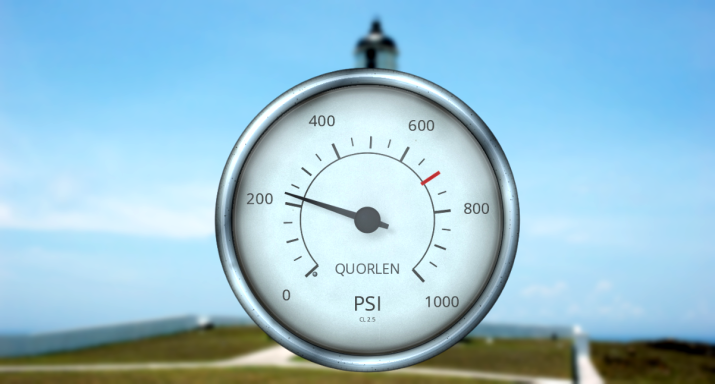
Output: 225 psi
